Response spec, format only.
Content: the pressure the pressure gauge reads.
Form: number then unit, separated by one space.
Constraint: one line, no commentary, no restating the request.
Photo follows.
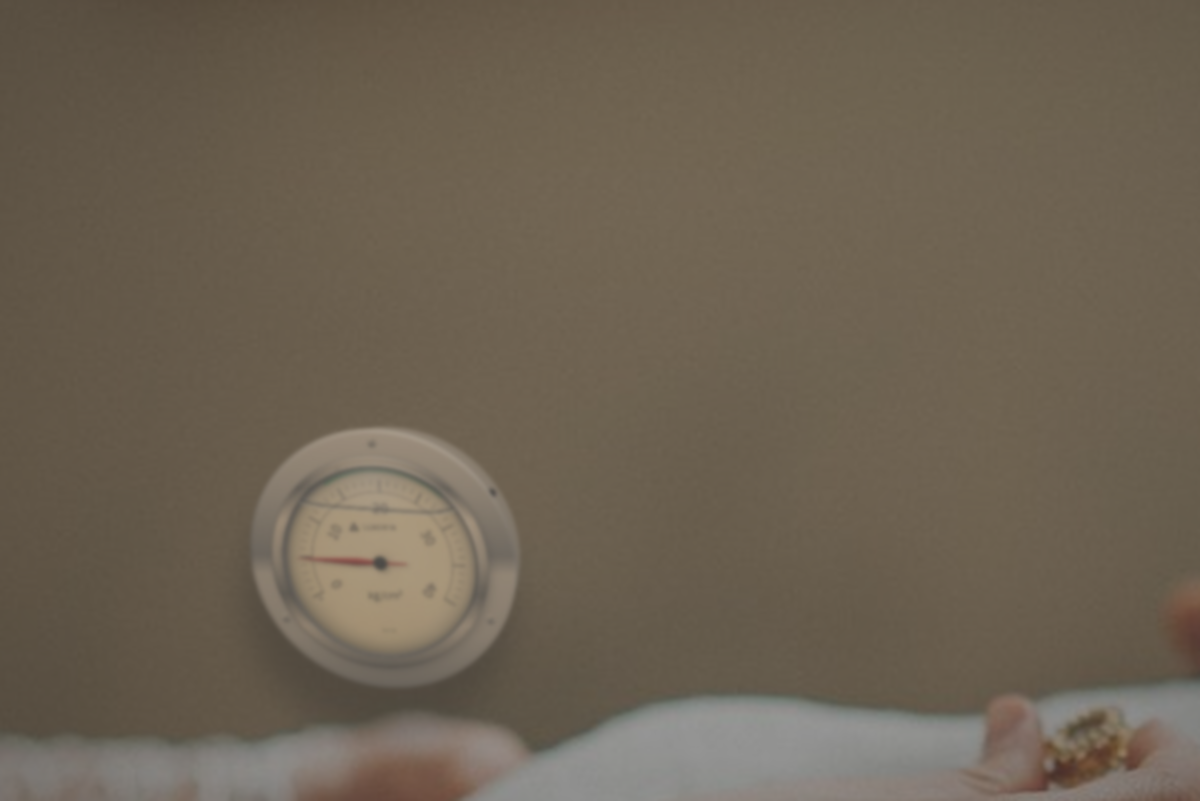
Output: 5 kg/cm²
